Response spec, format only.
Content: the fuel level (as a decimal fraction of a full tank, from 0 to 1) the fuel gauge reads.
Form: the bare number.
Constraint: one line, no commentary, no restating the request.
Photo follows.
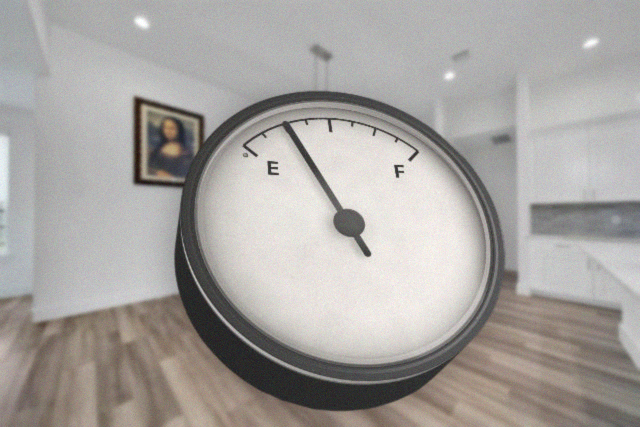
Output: 0.25
